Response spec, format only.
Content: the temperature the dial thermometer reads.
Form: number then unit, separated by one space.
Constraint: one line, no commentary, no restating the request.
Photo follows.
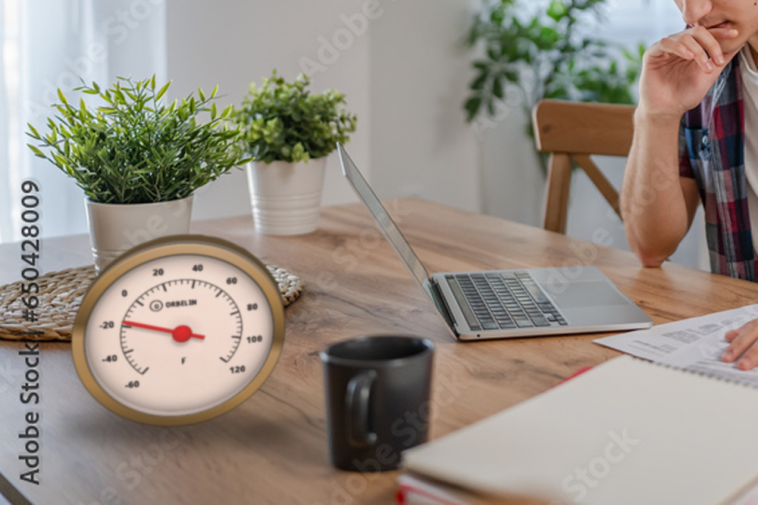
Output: -16 °F
